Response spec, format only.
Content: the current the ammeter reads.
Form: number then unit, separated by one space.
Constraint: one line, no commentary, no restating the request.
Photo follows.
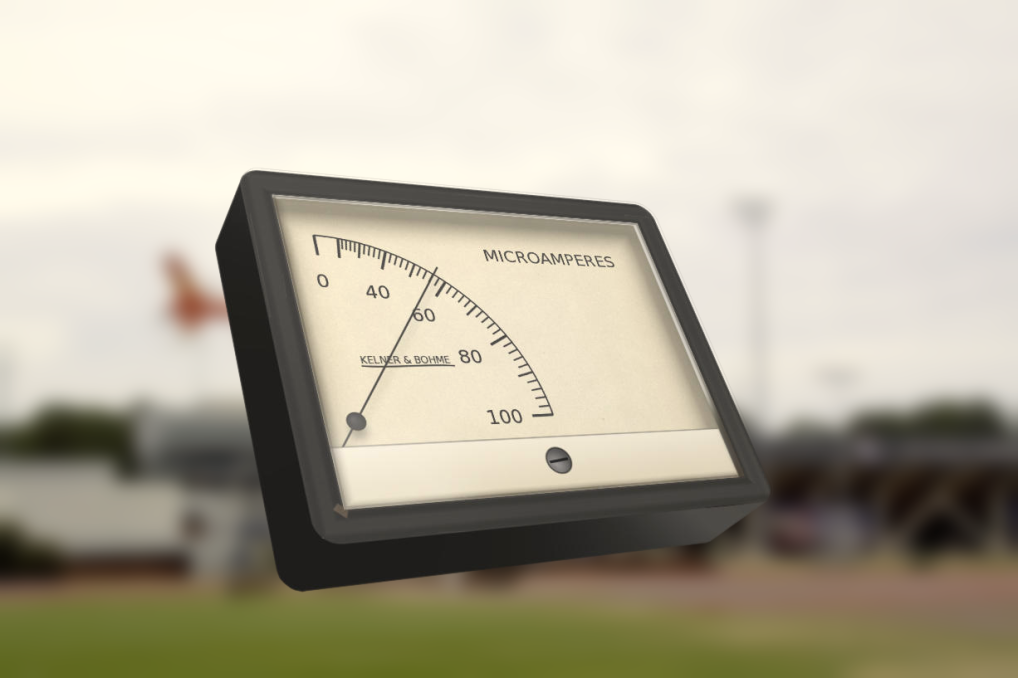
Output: 56 µA
